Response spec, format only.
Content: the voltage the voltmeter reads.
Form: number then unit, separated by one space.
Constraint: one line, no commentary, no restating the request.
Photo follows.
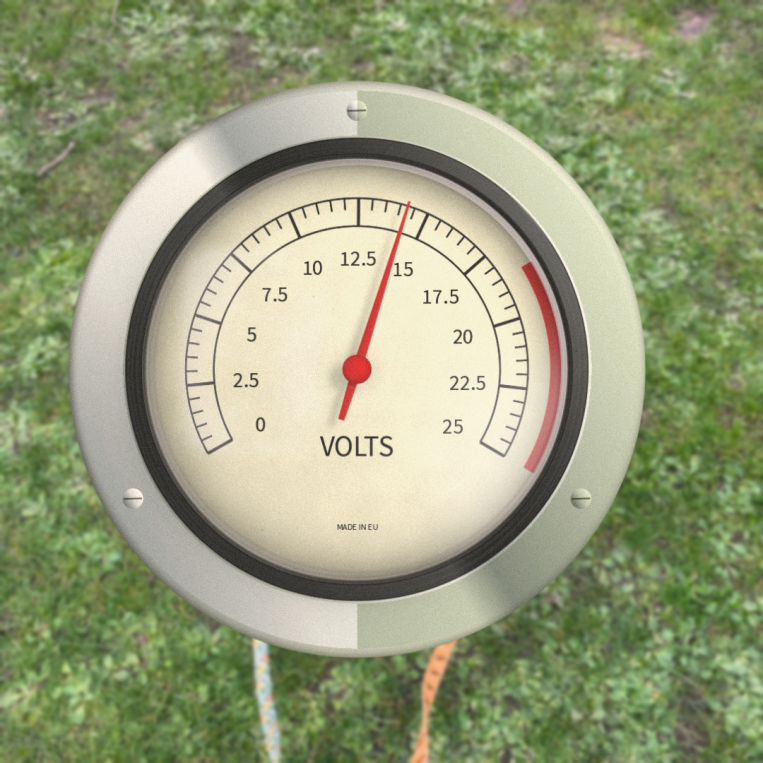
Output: 14.25 V
